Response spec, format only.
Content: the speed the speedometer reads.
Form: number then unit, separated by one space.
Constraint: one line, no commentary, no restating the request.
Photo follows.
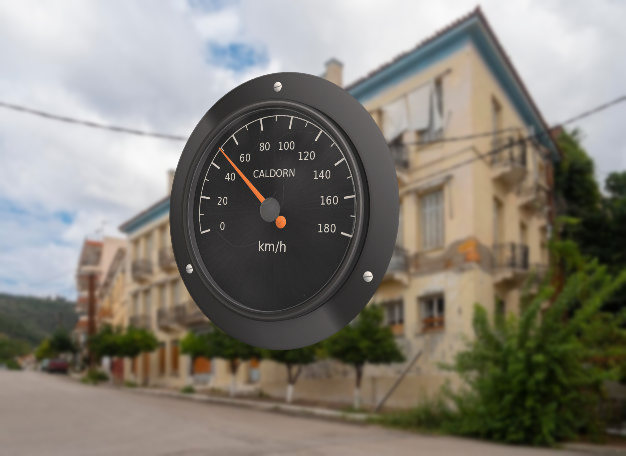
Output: 50 km/h
